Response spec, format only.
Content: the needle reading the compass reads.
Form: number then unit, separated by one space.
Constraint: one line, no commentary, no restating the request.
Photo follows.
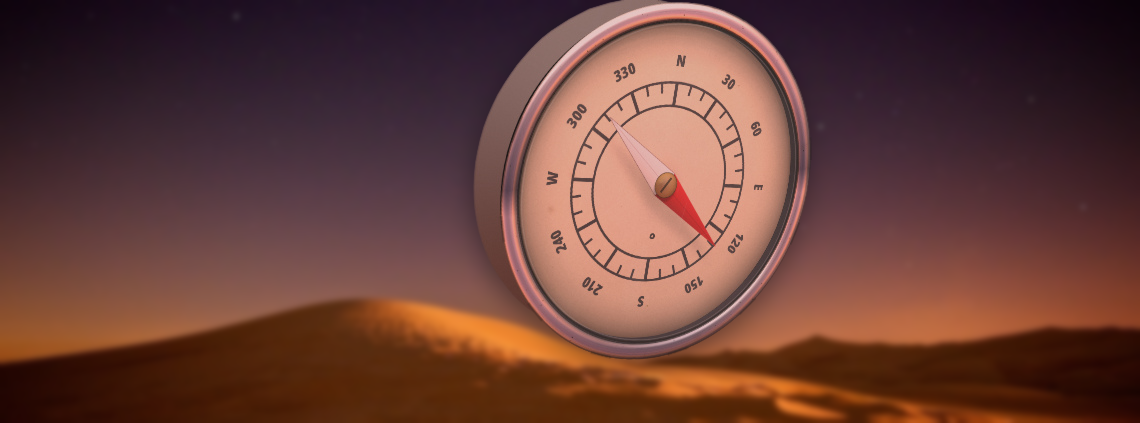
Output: 130 °
